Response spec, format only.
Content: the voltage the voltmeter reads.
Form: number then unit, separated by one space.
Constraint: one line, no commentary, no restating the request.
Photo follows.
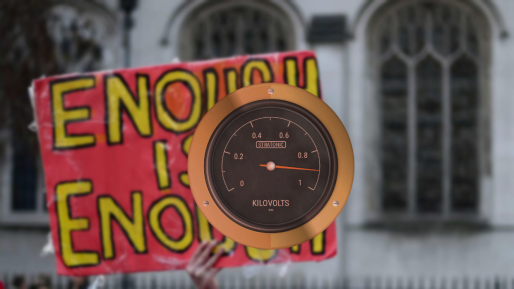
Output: 0.9 kV
